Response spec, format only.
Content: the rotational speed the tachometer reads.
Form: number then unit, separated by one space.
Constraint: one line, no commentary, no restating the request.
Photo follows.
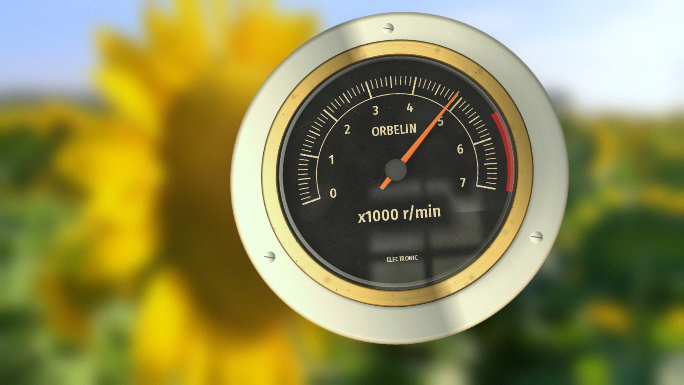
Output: 4900 rpm
